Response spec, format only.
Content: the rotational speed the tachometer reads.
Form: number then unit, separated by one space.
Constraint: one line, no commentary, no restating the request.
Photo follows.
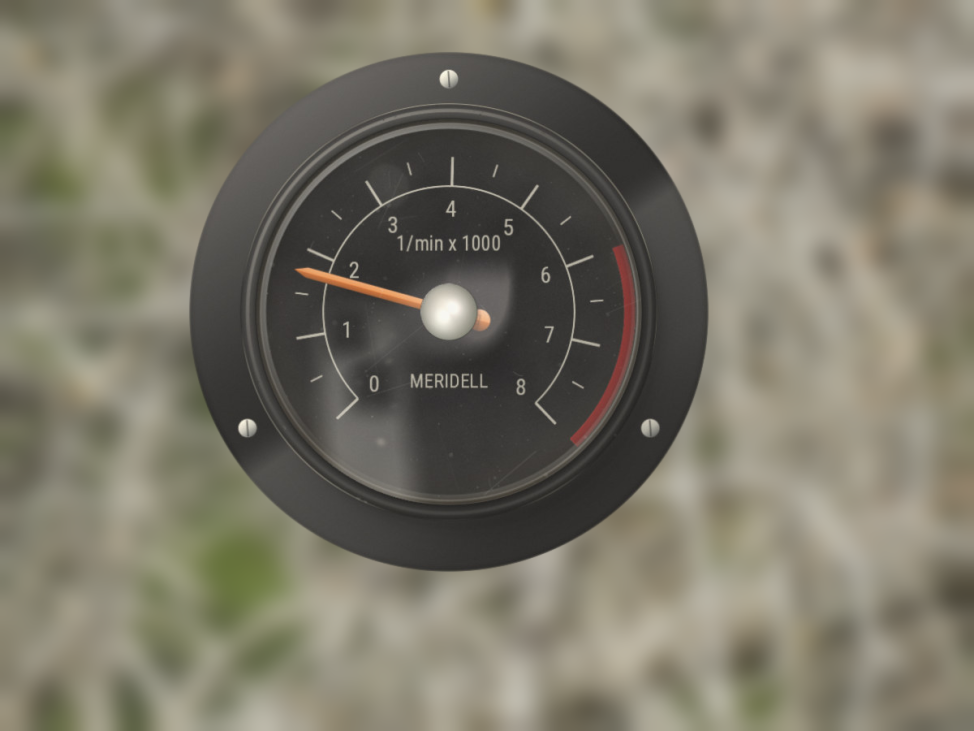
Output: 1750 rpm
